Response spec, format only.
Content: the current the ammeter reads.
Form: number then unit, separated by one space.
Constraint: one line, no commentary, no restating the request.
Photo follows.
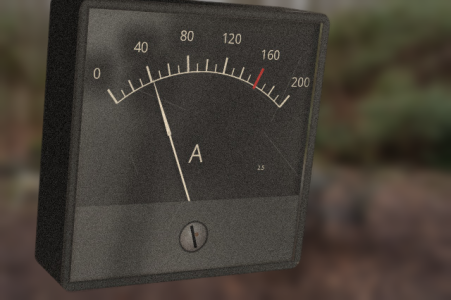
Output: 40 A
